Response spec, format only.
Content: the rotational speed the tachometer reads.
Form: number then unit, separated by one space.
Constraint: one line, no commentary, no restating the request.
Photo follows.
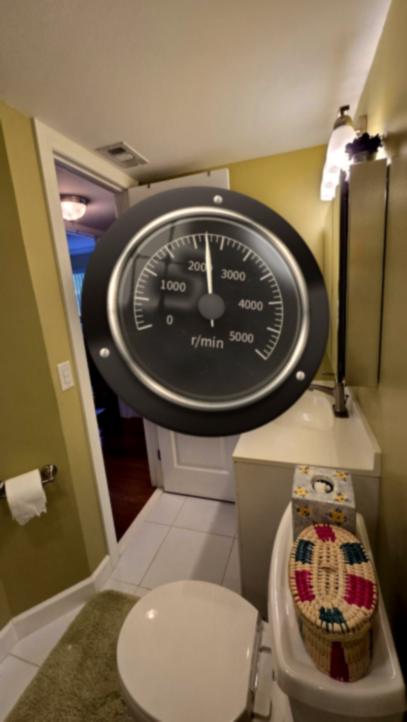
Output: 2200 rpm
